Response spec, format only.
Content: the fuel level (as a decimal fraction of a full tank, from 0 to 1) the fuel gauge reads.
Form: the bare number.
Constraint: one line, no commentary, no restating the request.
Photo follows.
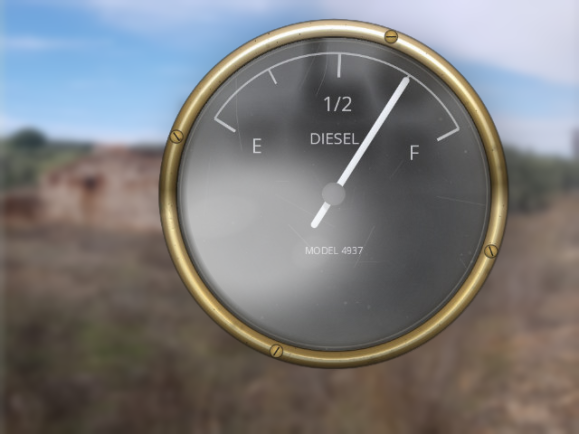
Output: 0.75
